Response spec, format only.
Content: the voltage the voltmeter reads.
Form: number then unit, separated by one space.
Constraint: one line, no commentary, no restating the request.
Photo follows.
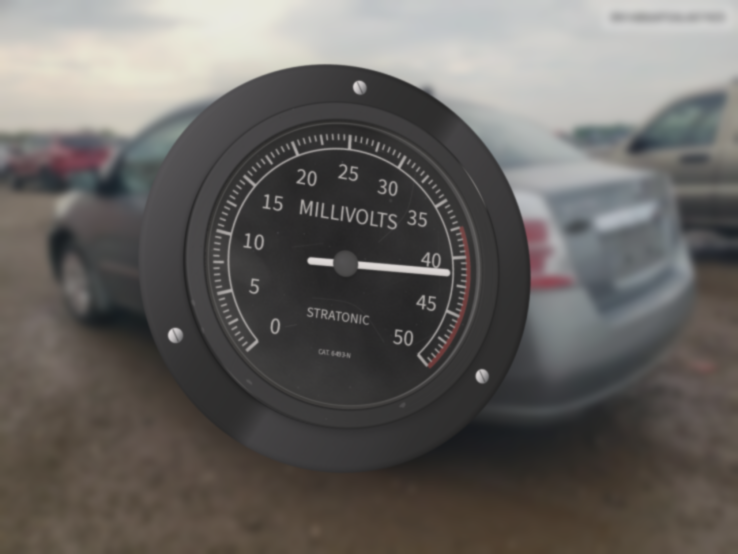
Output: 41.5 mV
